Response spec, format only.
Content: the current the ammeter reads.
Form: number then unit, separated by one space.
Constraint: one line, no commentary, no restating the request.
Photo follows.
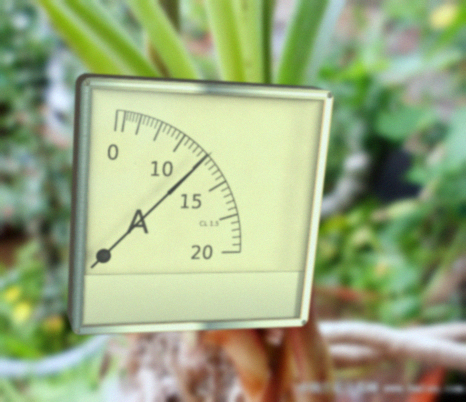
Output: 12.5 A
